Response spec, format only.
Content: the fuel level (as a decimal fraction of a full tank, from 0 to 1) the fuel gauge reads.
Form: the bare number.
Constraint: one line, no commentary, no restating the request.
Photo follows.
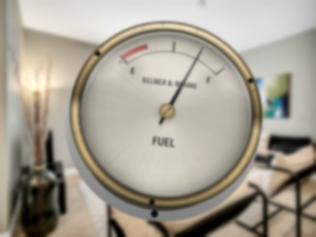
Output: 0.75
